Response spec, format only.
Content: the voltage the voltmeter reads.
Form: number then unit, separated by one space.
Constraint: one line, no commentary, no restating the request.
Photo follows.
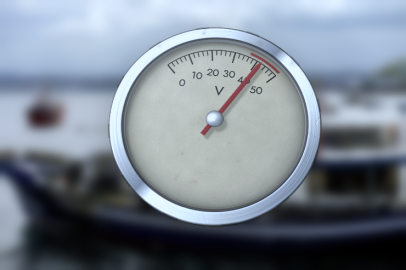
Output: 42 V
